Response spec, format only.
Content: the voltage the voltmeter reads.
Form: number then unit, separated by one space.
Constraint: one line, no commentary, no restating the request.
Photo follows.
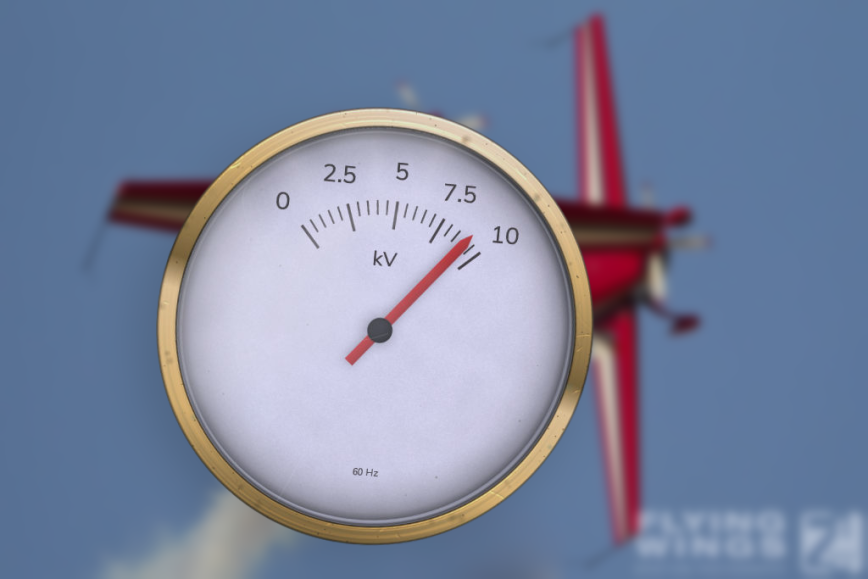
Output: 9 kV
